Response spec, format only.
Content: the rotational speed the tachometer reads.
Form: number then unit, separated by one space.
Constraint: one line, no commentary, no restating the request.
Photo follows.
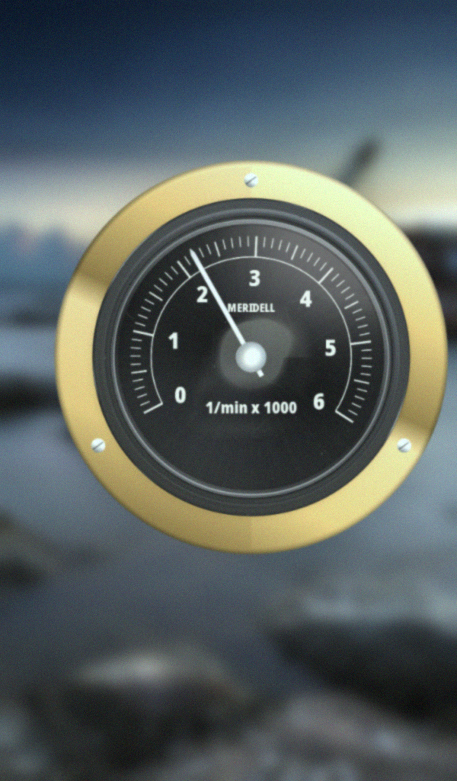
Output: 2200 rpm
